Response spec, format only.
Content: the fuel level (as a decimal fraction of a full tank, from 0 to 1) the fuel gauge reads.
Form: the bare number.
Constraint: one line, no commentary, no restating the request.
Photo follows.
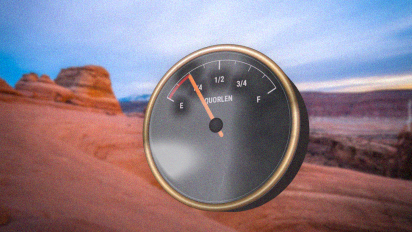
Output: 0.25
